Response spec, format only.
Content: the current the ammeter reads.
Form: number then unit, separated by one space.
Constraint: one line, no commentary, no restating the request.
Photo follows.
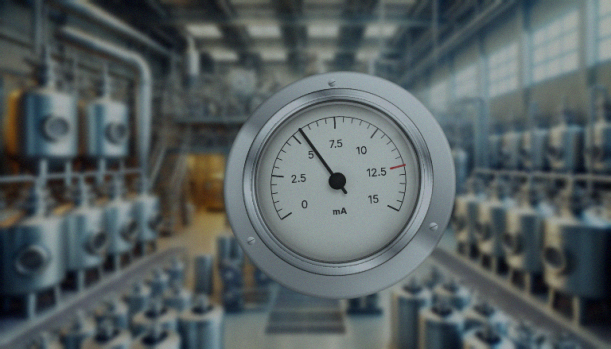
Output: 5.5 mA
